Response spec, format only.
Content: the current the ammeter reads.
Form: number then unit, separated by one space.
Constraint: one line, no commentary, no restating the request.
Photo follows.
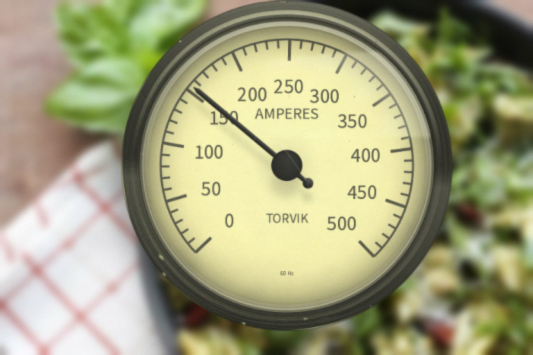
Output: 155 A
